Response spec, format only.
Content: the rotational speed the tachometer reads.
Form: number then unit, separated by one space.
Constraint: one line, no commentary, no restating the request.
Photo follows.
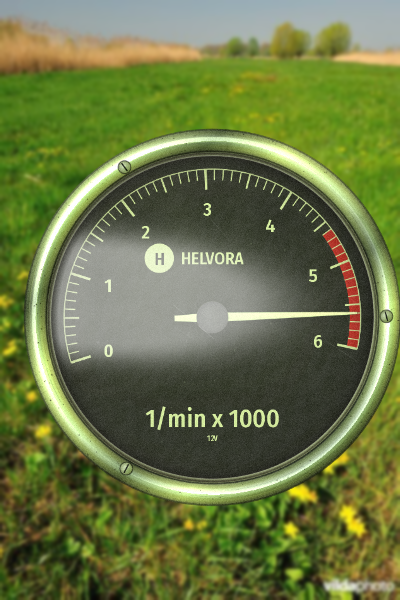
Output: 5600 rpm
